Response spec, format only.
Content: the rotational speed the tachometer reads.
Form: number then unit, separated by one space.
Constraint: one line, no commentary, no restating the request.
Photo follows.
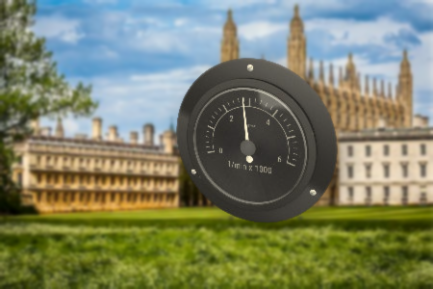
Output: 2800 rpm
